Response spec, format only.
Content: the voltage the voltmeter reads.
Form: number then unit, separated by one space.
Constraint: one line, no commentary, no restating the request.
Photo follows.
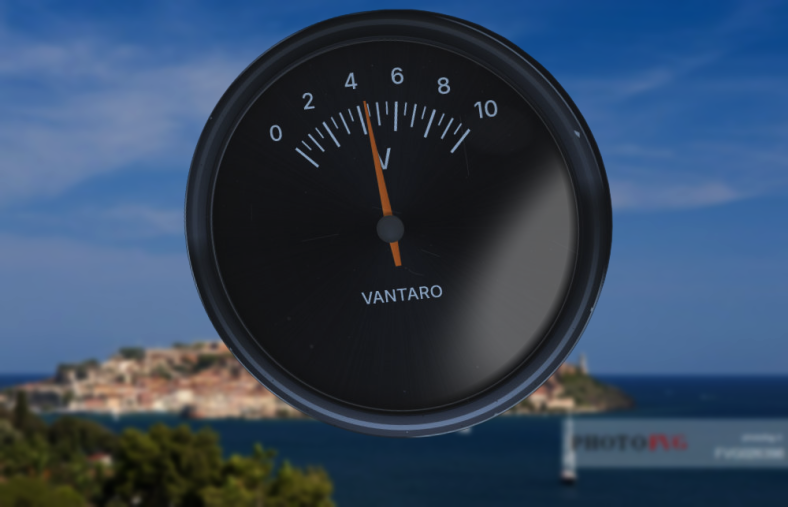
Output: 4.5 V
